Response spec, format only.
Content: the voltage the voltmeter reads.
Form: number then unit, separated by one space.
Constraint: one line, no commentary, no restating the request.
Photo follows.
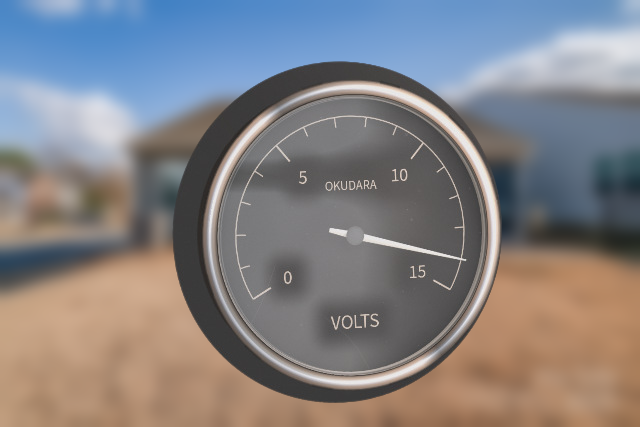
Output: 14 V
